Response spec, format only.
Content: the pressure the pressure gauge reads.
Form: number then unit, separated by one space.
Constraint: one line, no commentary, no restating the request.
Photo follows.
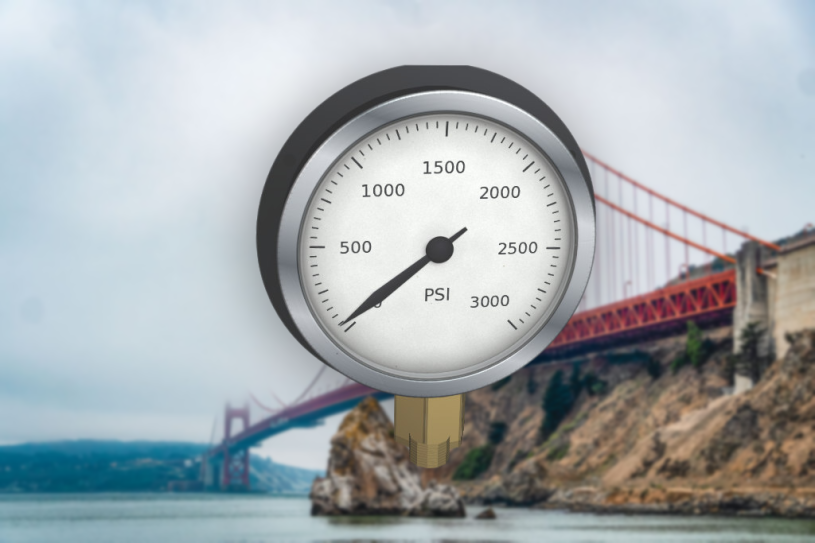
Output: 50 psi
